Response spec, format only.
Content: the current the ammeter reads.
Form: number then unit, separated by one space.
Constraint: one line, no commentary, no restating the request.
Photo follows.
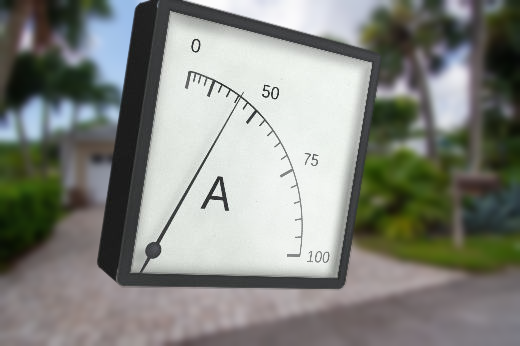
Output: 40 A
